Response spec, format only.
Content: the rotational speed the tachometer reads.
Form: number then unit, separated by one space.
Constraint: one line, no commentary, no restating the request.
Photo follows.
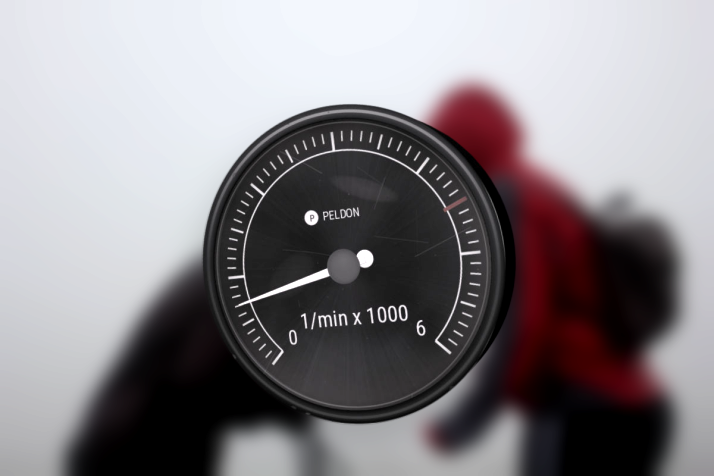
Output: 700 rpm
